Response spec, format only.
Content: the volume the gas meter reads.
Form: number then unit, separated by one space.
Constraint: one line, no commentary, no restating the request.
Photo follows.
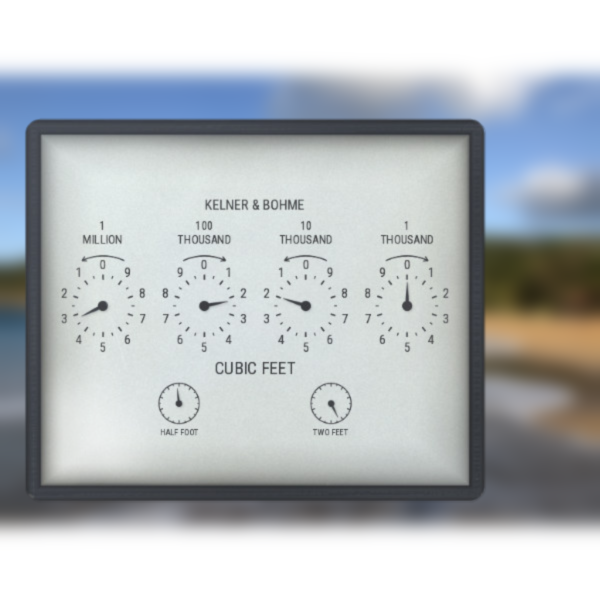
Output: 322000 ft³
